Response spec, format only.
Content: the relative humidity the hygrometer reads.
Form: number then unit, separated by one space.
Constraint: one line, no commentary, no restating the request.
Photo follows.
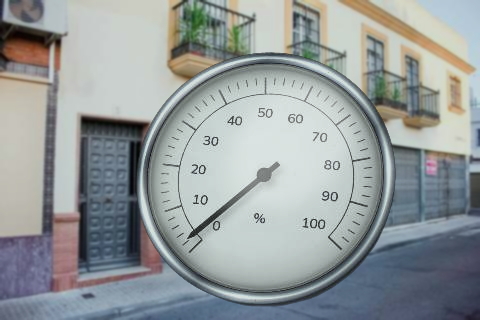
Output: 2 %
